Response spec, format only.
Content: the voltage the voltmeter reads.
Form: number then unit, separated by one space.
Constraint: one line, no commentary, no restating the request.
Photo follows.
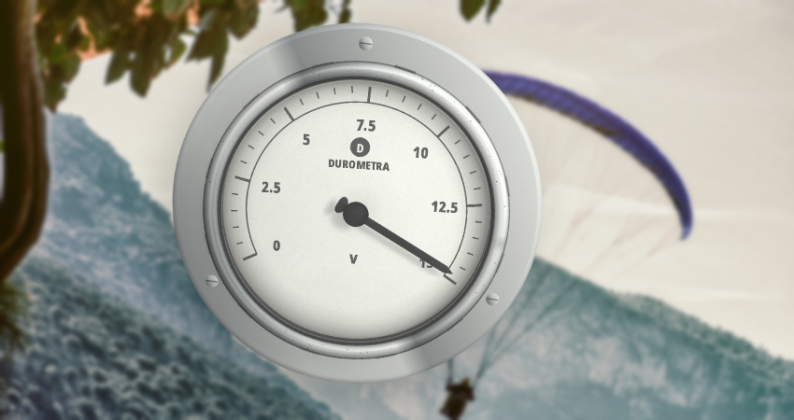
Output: 14.75 V
